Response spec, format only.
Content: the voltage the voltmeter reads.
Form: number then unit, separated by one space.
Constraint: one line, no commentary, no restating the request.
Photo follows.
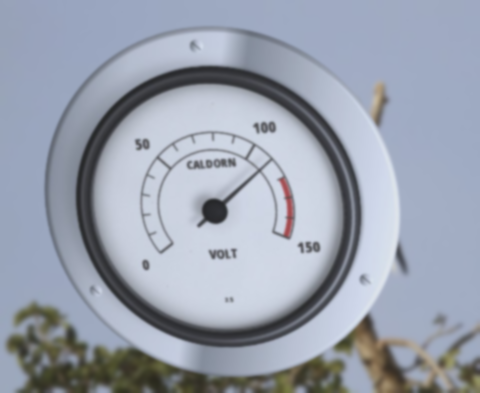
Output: 110 V
